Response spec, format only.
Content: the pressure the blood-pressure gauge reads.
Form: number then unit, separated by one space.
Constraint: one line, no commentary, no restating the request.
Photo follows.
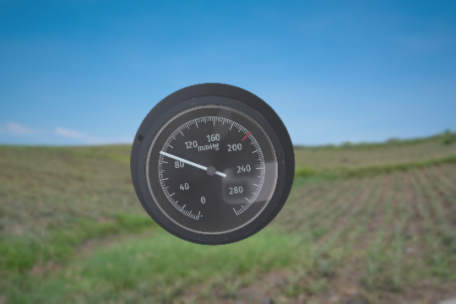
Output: 90 mmHg
